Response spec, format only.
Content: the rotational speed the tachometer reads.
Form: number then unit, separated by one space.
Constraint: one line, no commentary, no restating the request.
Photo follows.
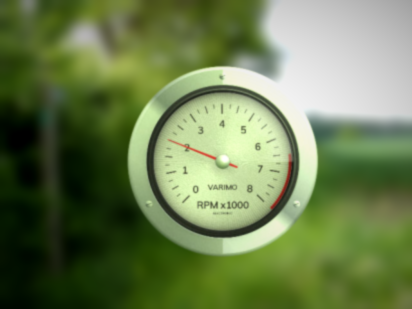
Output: 2000 rpm
